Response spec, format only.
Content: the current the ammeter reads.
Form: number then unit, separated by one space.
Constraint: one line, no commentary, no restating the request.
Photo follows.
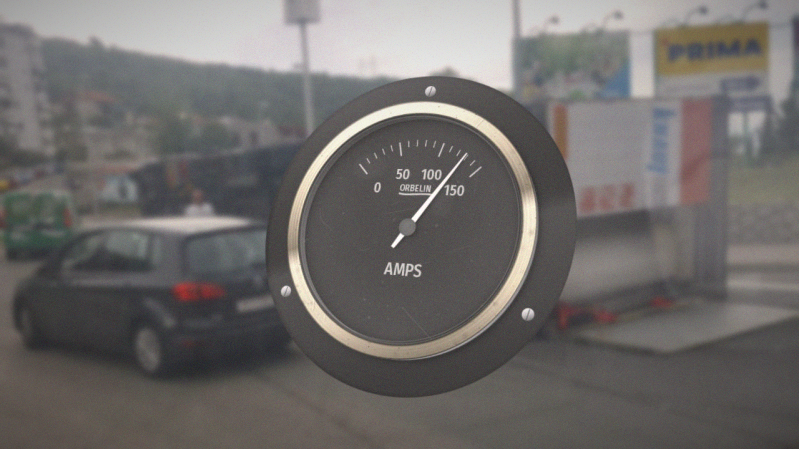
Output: 130 A
